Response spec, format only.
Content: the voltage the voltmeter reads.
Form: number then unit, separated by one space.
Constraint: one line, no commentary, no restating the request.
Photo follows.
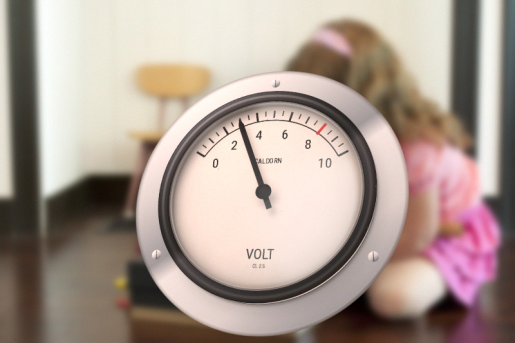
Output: 3 V
